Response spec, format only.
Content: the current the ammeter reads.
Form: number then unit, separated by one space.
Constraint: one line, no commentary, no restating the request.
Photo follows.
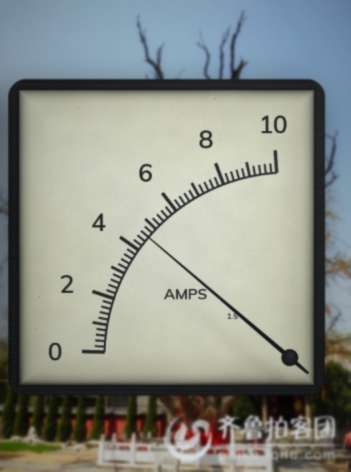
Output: 4.6 A
